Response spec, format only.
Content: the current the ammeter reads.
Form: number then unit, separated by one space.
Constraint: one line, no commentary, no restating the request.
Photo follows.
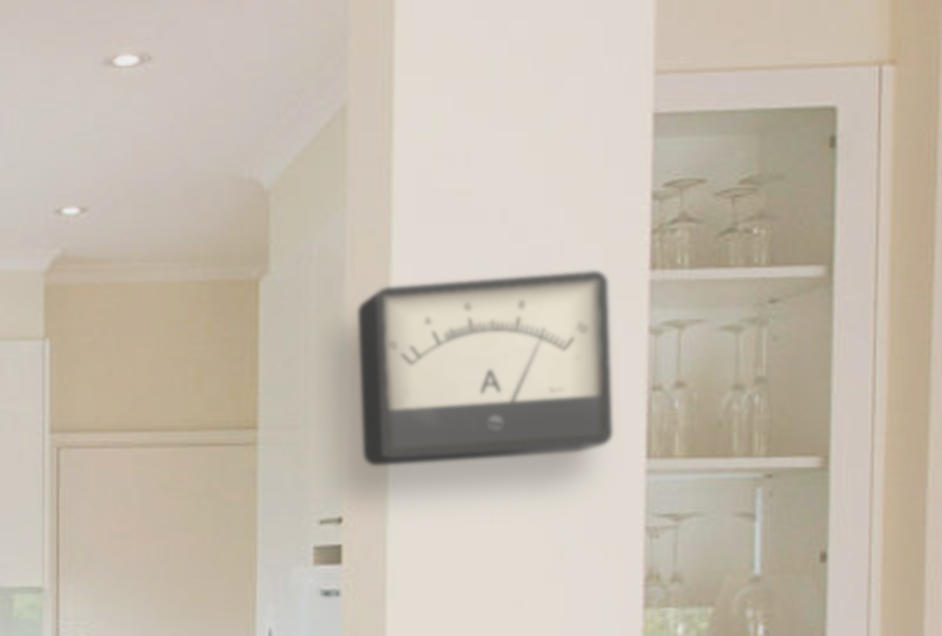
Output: 9 A
